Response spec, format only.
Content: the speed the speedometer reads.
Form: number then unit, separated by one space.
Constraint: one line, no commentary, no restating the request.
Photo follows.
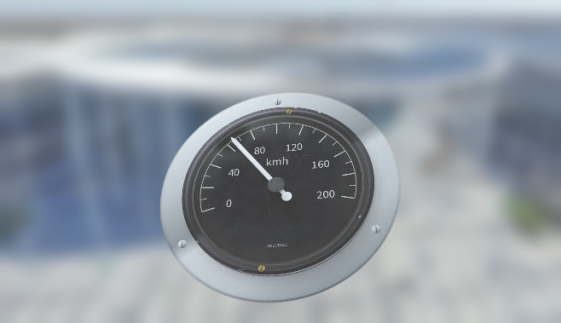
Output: 65 km/h
